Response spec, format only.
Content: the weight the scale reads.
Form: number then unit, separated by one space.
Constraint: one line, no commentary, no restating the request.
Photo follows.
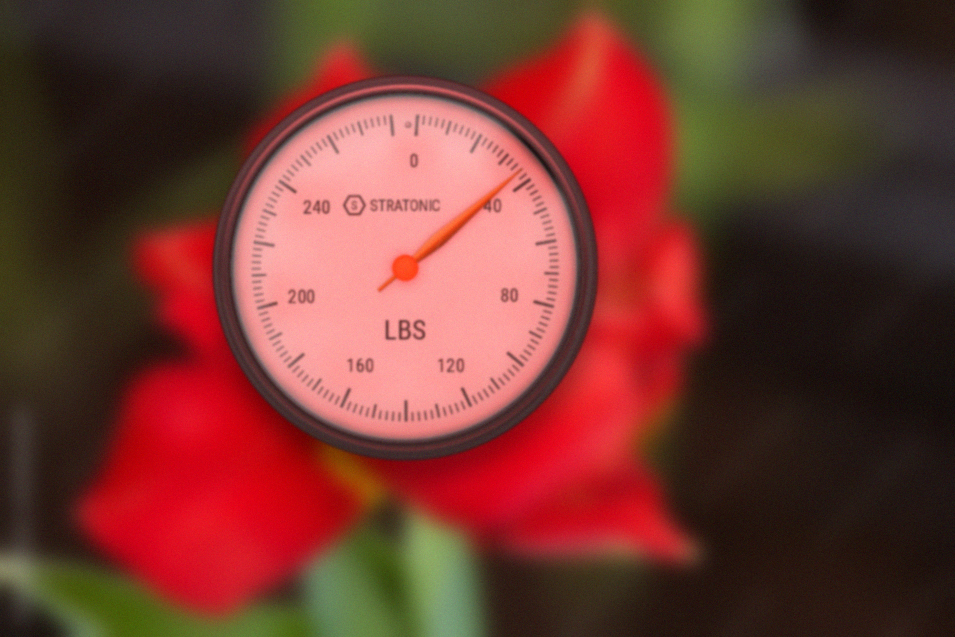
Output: 36 lb
